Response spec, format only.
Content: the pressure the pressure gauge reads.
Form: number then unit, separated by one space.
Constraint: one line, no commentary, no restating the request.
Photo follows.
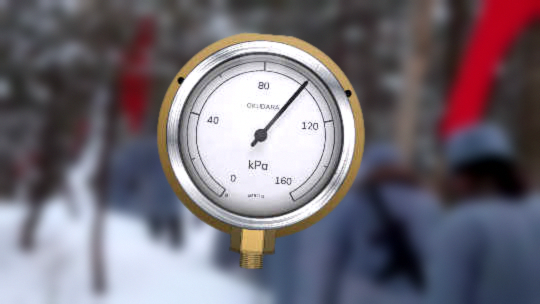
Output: 100 kPa
